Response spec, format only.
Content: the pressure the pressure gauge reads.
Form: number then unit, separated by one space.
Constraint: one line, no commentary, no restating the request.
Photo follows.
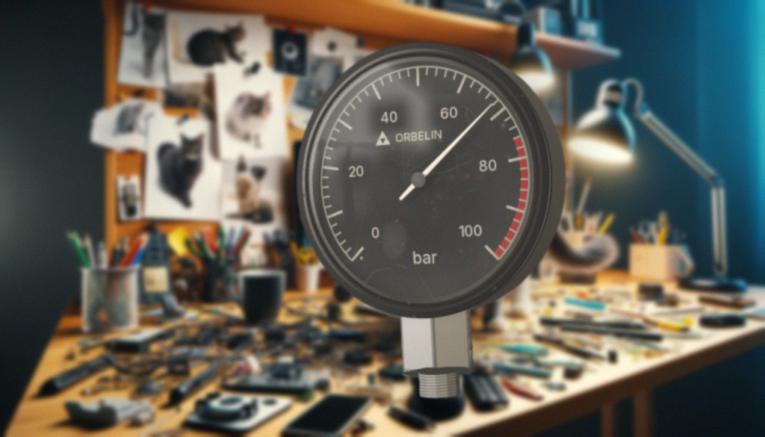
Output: 68 bar
